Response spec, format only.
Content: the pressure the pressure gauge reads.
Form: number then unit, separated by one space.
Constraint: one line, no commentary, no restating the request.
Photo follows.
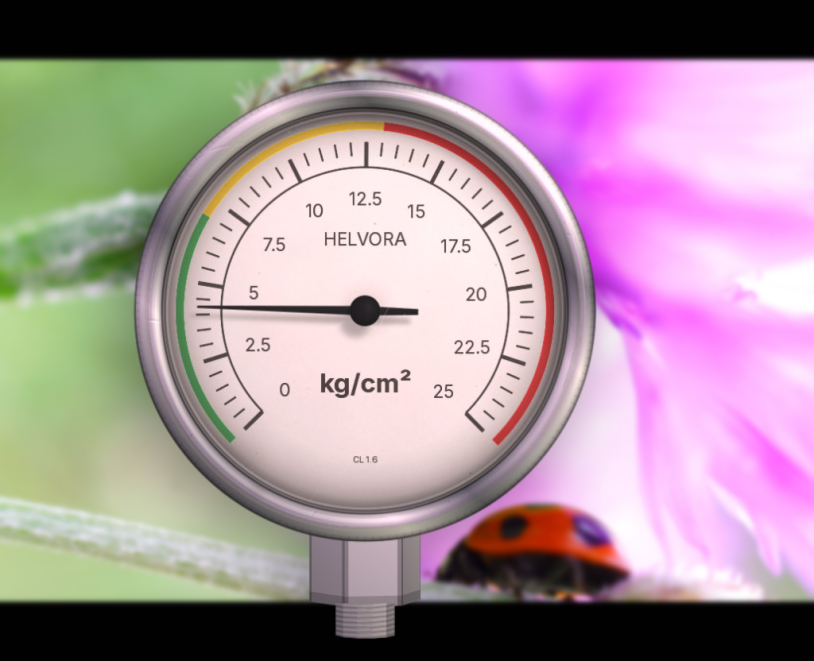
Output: 4.25 kg/cm²
